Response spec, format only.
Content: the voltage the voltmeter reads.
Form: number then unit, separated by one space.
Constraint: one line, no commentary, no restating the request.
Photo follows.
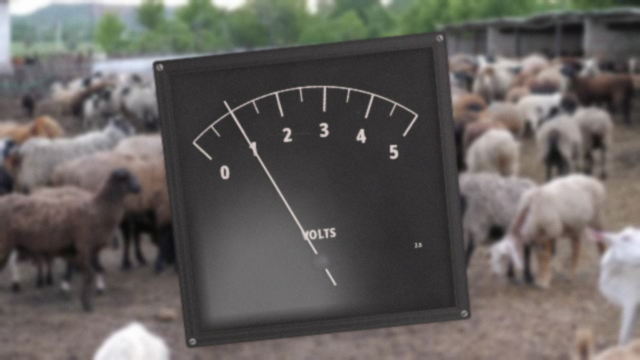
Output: 1 V
